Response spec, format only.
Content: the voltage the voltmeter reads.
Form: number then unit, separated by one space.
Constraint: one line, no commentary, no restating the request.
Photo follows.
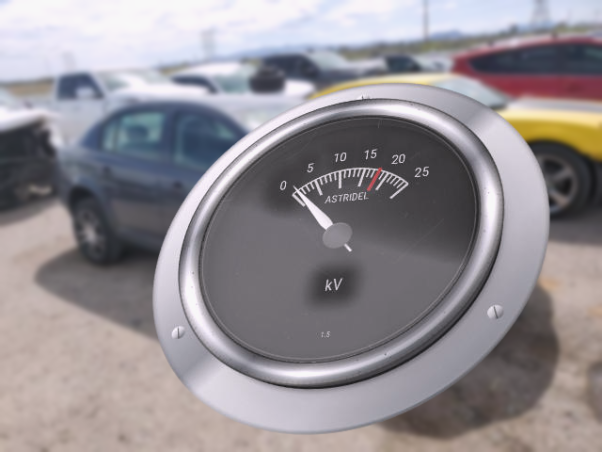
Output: 1 kV
